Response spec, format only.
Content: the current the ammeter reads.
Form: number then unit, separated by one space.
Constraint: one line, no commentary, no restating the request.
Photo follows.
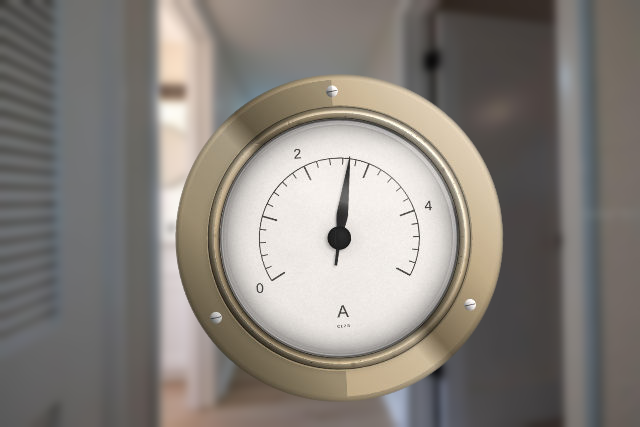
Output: 2.7 A
